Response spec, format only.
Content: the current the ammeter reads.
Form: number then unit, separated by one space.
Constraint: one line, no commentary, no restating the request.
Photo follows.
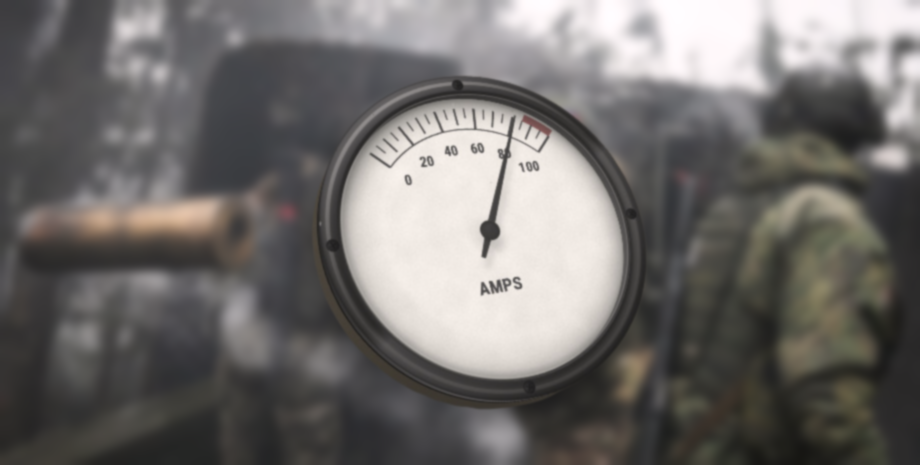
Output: 80 A
